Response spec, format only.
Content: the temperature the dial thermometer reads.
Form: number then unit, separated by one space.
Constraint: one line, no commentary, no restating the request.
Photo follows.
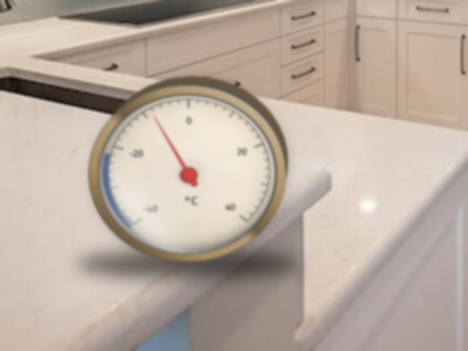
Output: -8 °C
